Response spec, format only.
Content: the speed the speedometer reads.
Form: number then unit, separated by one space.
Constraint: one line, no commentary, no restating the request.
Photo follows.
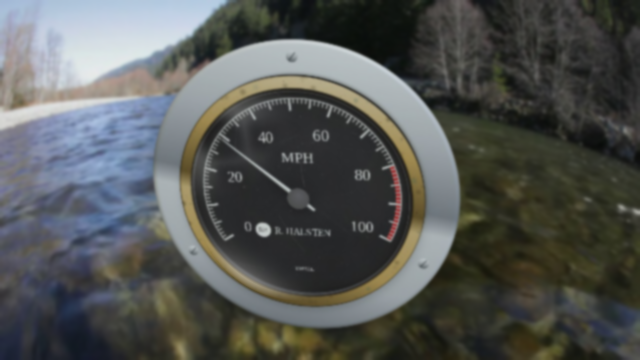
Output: 30 mph
